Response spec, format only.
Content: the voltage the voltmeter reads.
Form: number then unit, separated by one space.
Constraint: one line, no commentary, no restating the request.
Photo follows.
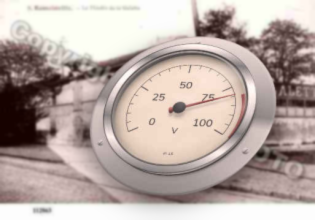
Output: 80 V
